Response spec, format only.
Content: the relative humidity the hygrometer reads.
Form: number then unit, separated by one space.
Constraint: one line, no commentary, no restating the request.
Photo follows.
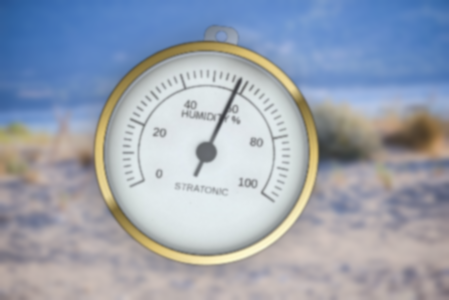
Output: 58 %
